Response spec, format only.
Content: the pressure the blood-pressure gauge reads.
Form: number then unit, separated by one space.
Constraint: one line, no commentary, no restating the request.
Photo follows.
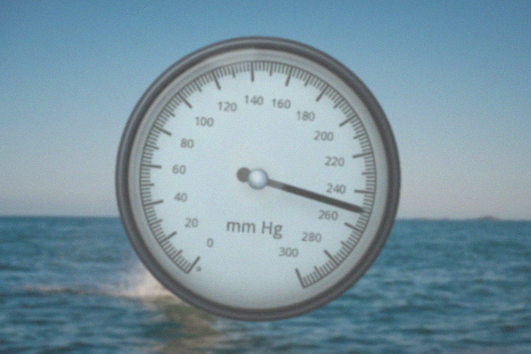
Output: 250 mmHg
